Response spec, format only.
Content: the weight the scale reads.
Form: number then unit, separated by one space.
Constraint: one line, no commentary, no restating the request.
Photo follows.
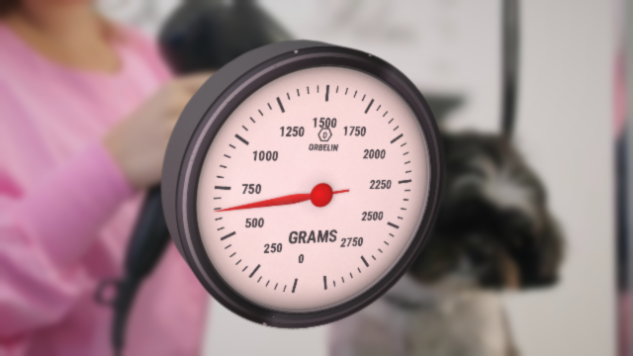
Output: 650 g
